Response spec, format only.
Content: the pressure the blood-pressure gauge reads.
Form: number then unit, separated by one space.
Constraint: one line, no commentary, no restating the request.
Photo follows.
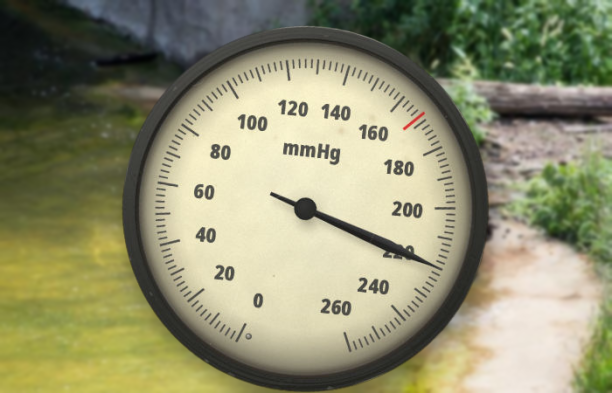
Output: 220 mmHg
